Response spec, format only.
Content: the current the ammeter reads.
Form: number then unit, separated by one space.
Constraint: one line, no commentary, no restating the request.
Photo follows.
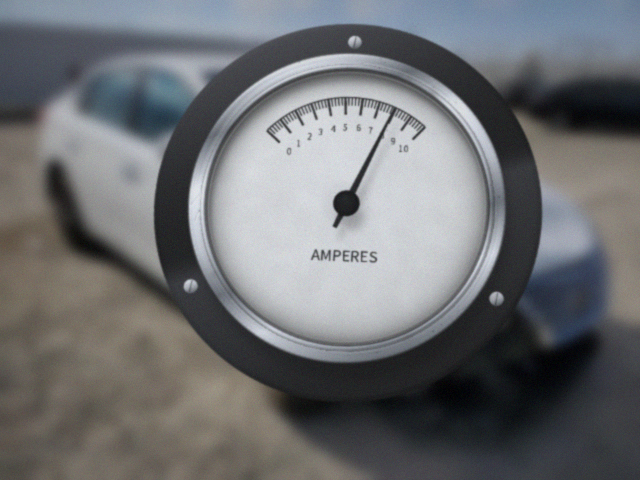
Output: 8 A
